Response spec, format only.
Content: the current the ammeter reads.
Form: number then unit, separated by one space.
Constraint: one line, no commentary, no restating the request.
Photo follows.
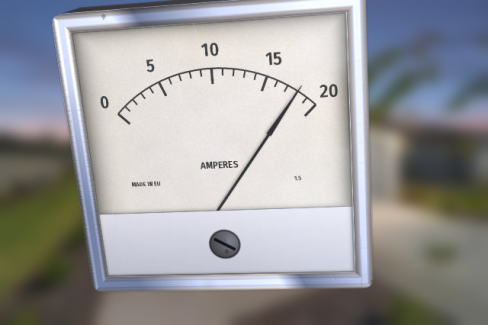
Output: 18 A
